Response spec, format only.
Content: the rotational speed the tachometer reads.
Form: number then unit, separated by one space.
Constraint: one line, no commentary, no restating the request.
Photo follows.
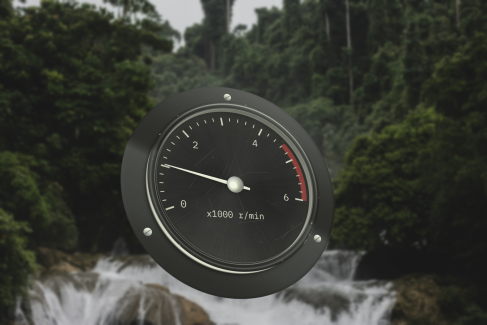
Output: 1000 rpm
